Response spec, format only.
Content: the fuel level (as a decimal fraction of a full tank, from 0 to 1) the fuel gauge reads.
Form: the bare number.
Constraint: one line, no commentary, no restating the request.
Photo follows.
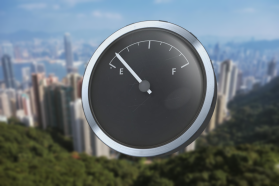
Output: 0.125
